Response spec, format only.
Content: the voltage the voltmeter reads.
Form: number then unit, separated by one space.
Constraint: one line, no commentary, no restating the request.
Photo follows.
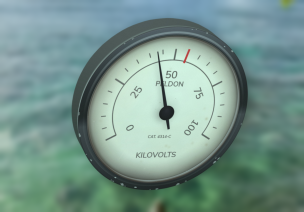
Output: 42.5 kV
